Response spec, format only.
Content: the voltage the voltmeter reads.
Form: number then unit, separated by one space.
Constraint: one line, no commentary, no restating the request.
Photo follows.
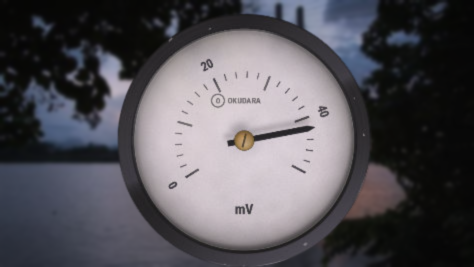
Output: 42 mV
